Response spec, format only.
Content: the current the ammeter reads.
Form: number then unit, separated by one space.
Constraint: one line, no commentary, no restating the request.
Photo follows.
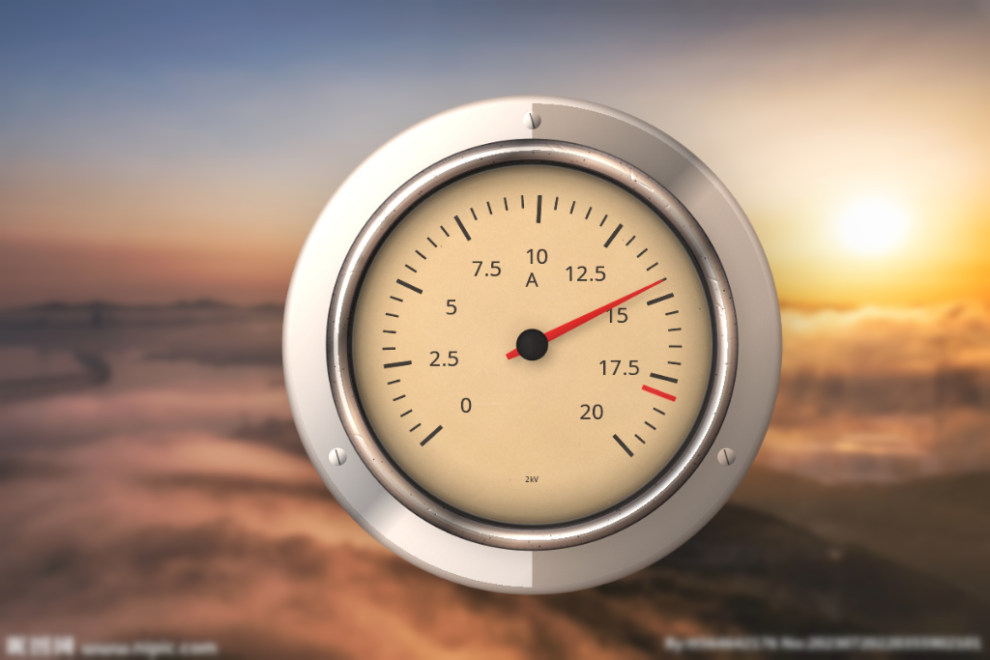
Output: 14.5 A
